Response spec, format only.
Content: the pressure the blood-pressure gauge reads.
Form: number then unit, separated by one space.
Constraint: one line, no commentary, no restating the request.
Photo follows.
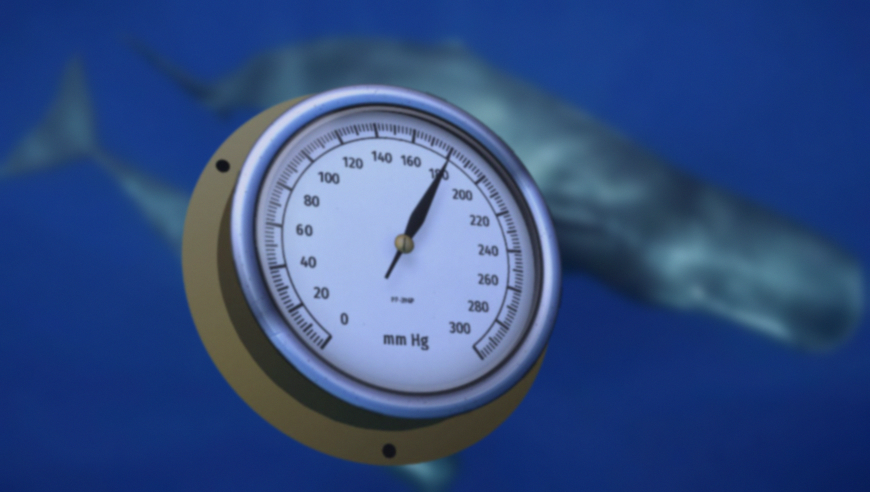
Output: 180 mmHg
